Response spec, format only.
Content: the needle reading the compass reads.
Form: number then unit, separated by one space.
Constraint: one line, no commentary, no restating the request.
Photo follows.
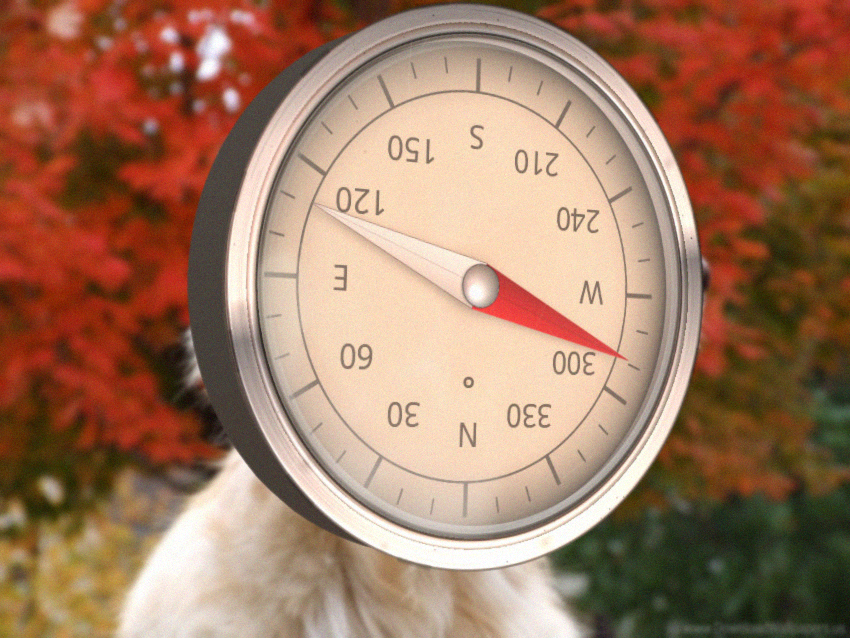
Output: 290 °
